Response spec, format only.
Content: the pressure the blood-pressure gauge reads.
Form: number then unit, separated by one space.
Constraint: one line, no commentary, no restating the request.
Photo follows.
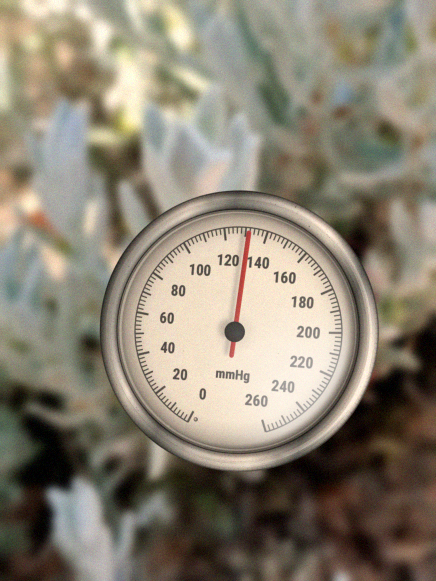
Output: 132 mmHg
